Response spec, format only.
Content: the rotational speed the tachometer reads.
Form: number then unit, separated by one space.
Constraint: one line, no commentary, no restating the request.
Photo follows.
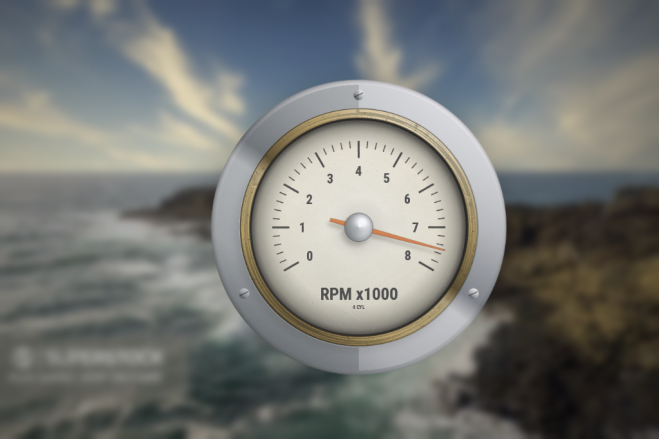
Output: 7500 rpm
